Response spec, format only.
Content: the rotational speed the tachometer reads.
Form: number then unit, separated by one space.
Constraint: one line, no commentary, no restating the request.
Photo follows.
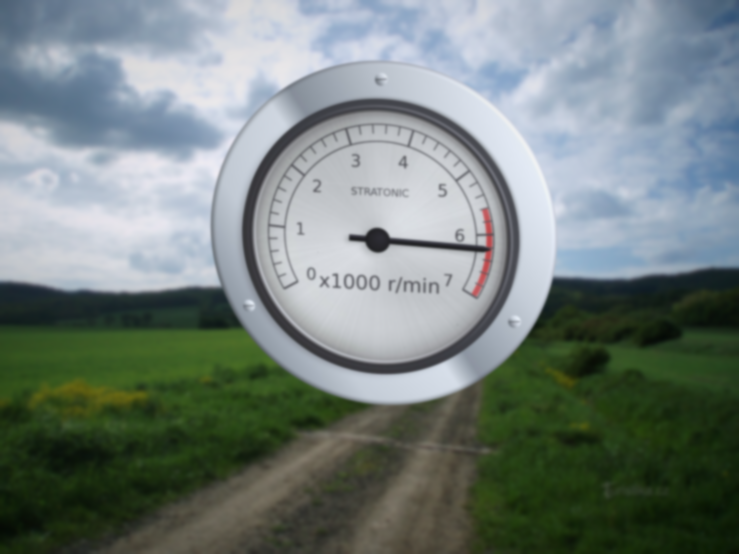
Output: 6200 rpm
